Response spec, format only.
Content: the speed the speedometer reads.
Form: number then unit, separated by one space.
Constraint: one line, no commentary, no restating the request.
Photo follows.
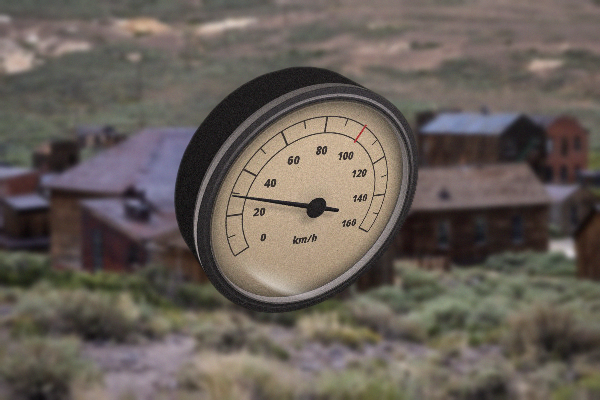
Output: 30 km/h
